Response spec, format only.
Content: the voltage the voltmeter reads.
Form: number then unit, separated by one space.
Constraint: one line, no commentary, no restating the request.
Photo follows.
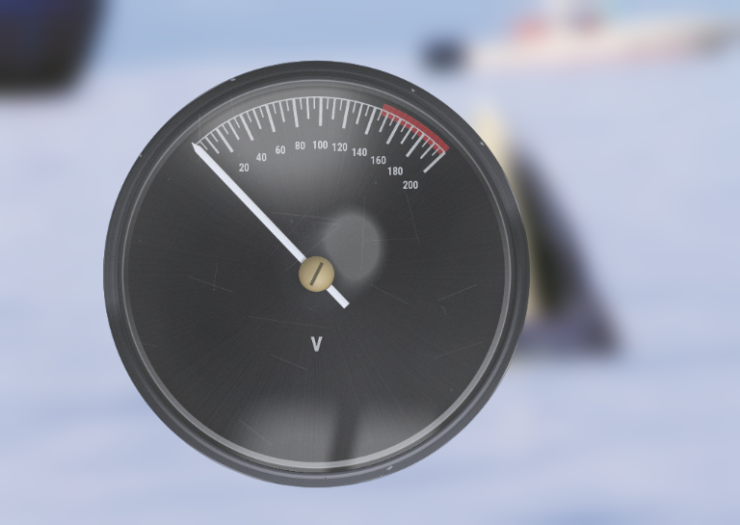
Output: 0 V
